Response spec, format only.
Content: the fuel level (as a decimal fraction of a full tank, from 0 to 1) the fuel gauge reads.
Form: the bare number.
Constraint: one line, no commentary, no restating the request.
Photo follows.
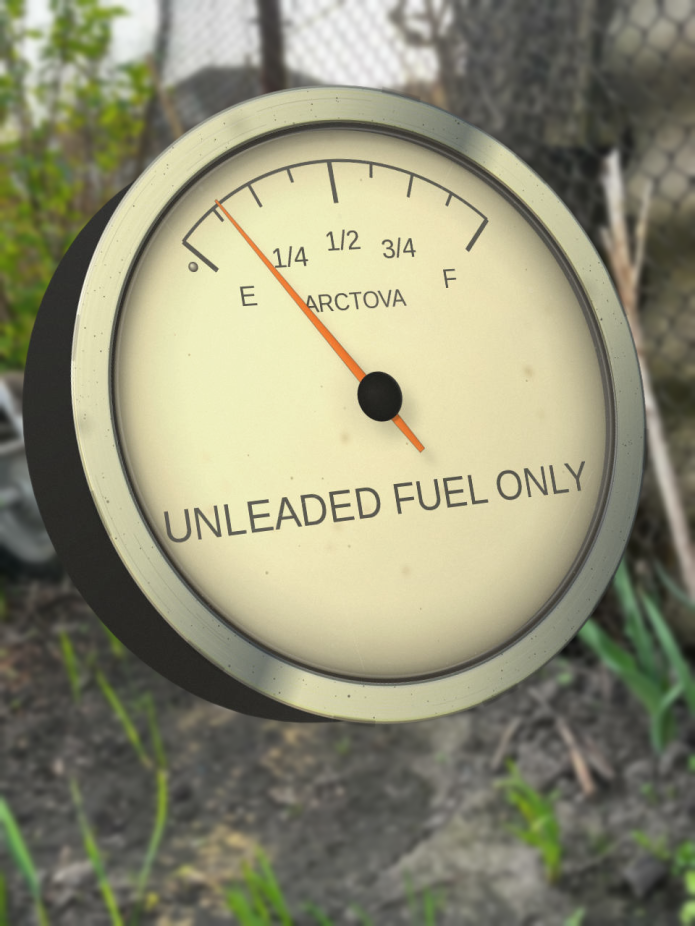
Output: 0.125
